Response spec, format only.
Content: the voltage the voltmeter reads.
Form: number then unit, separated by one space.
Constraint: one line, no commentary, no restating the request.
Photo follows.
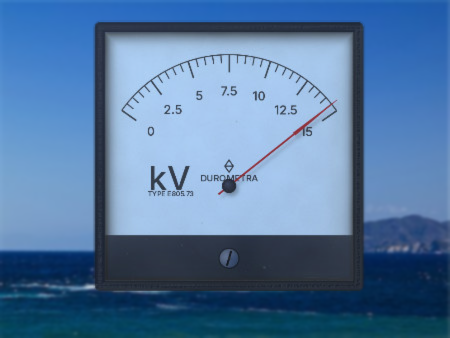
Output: 14.5 kV
